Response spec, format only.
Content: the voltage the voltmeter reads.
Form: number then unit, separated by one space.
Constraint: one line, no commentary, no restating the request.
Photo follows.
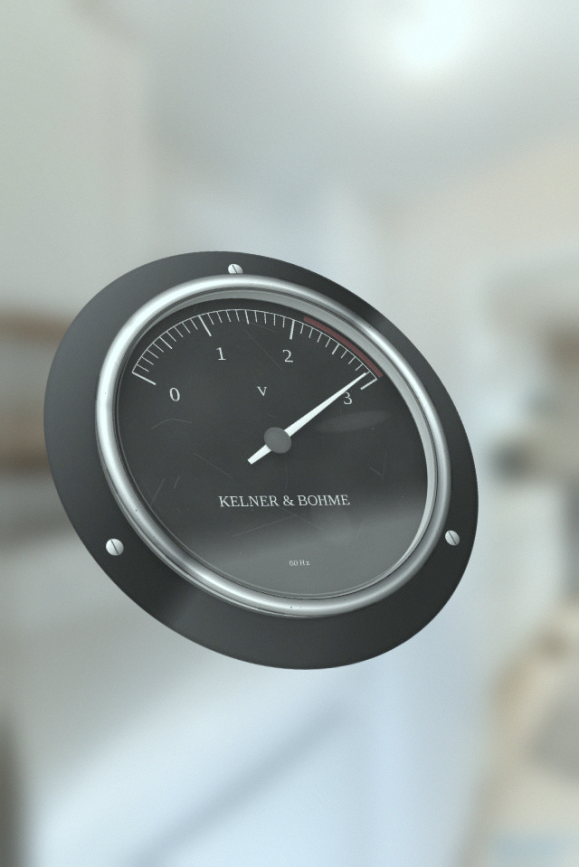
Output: 2.9 V
